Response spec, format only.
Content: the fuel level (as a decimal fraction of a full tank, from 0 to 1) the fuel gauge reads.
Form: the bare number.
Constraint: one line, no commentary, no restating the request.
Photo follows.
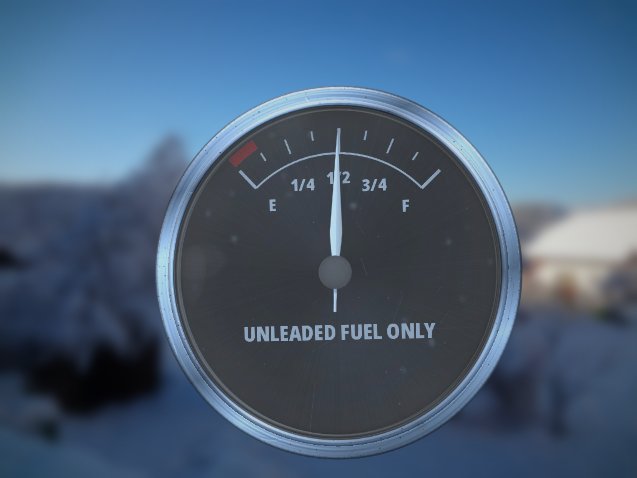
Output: 0.5
